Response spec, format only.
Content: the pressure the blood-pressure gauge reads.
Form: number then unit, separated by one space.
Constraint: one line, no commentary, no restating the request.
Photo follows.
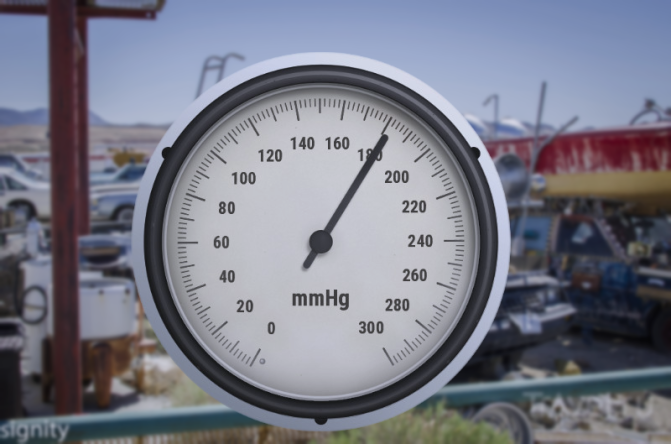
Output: 182 mmHg
